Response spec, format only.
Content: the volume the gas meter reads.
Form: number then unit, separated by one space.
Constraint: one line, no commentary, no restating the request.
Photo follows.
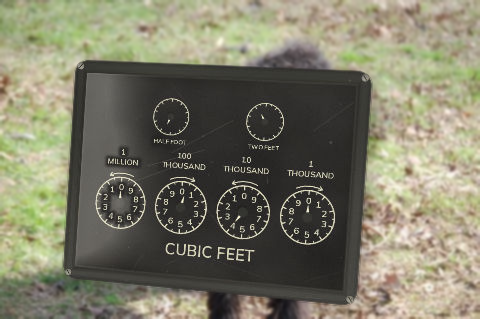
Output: 4000 ft³
